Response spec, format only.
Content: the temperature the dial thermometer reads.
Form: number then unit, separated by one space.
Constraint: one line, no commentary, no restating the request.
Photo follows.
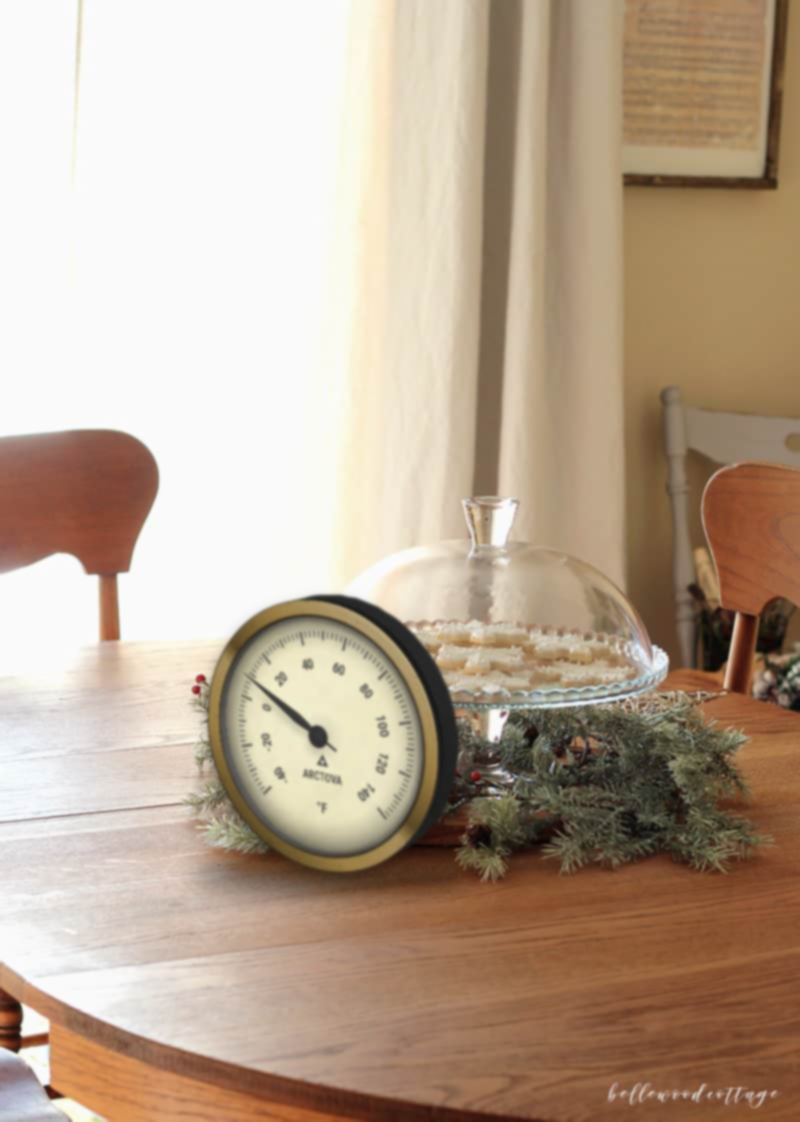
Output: 10 °F
